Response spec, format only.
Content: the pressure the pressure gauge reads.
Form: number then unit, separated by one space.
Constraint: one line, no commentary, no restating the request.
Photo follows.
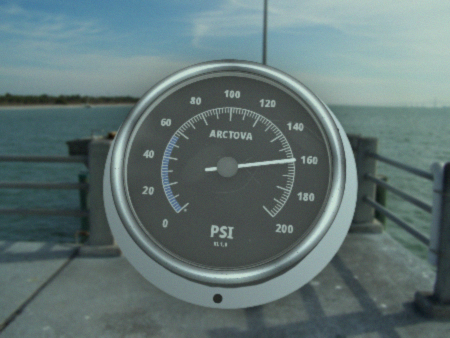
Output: 160 psi
